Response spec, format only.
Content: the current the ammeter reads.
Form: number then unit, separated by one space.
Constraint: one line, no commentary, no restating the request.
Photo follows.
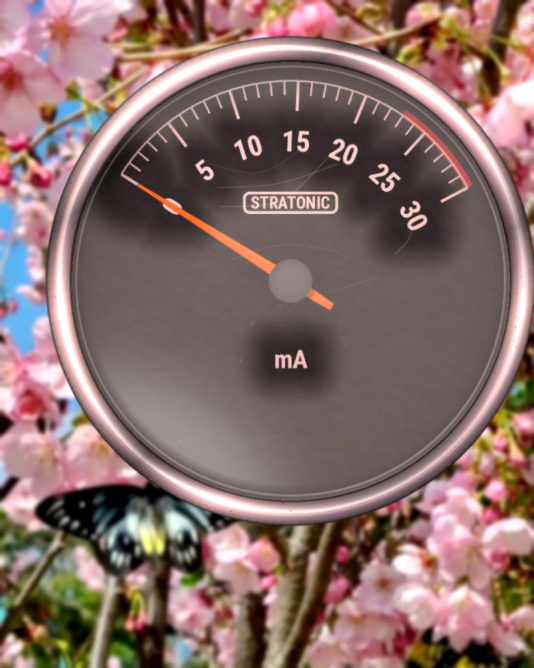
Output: 0 mA
